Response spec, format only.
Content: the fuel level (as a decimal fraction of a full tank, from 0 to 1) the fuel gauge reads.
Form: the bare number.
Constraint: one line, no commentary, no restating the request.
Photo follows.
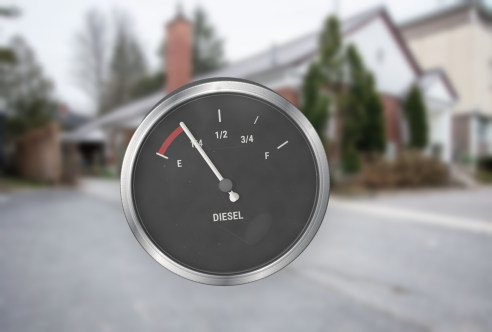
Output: 0.25
